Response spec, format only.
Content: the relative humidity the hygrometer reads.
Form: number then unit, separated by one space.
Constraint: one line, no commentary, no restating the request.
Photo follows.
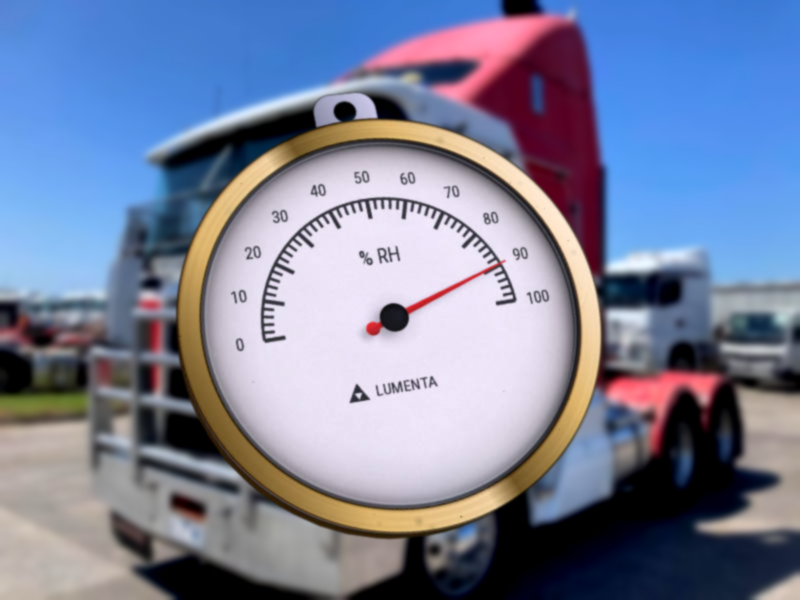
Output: 90 %
